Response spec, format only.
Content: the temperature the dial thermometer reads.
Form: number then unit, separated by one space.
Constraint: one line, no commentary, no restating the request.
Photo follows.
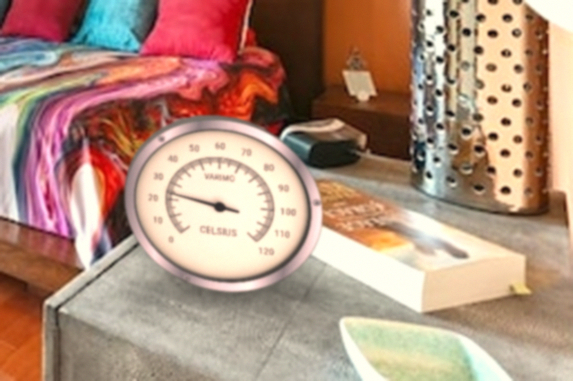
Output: 25 °C
